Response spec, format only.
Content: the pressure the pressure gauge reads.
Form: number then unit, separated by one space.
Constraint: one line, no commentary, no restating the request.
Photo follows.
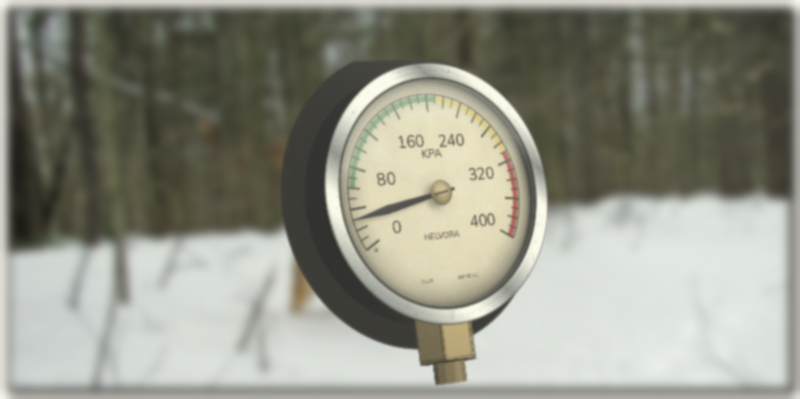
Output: 30 kPa
